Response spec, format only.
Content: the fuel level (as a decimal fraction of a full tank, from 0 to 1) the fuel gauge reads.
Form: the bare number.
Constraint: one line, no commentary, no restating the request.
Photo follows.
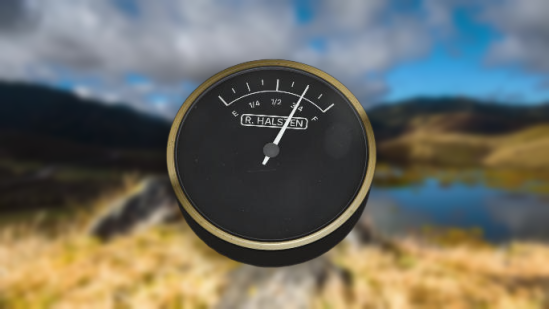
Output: 0.75
